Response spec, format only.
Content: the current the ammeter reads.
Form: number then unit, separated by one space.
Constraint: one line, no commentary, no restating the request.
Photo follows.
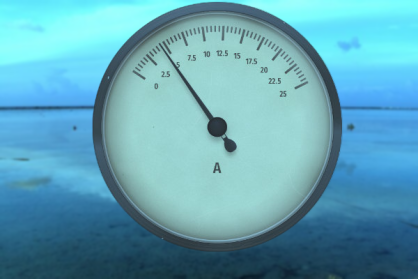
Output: 4.5 A
